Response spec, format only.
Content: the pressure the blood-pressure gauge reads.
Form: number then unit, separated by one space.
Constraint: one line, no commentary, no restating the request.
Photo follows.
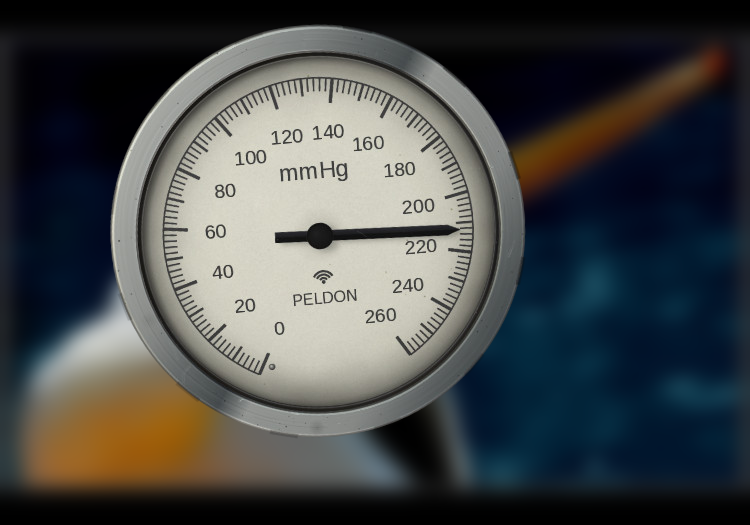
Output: 212 mmHg
